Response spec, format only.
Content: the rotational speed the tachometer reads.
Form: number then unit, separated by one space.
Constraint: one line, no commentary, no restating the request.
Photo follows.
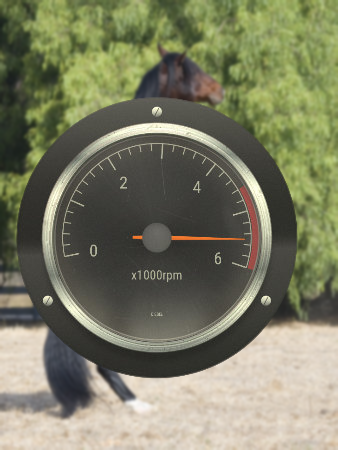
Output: 5500 rpm
